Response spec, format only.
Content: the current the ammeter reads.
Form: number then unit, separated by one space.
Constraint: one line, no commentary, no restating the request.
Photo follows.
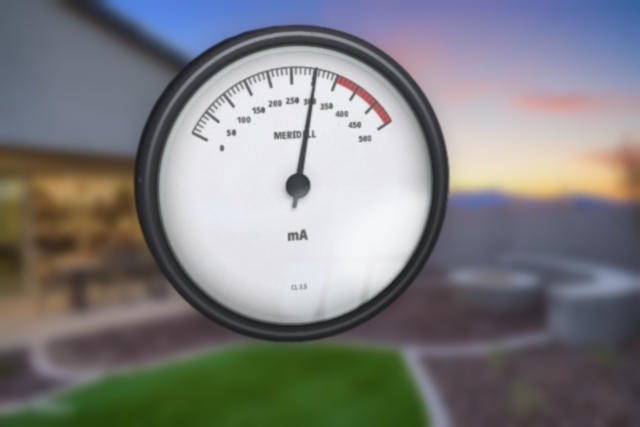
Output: 300 mA
